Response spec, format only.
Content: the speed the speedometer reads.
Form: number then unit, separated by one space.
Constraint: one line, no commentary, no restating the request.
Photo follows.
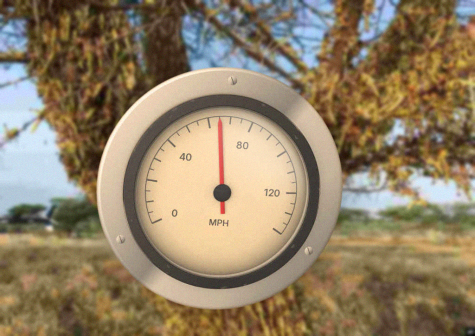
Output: 65 mph
